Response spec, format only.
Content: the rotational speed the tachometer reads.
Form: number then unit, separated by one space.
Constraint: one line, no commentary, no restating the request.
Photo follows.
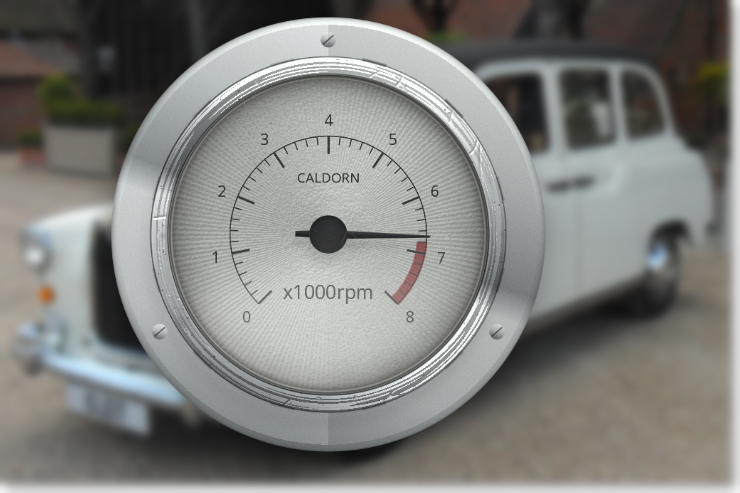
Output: 6700 rpm
